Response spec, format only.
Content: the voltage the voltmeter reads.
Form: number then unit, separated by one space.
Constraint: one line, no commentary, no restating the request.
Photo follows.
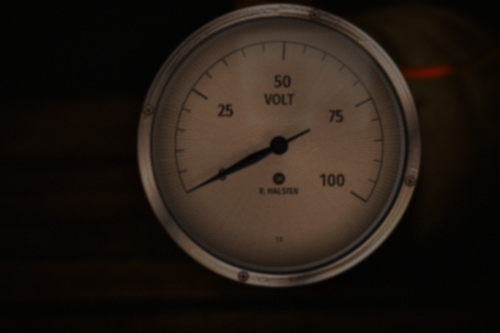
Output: 0 V
